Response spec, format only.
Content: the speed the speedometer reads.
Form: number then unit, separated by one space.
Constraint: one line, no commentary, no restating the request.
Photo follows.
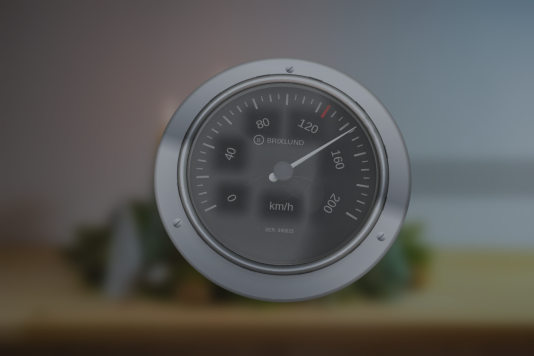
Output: 145 km/h
